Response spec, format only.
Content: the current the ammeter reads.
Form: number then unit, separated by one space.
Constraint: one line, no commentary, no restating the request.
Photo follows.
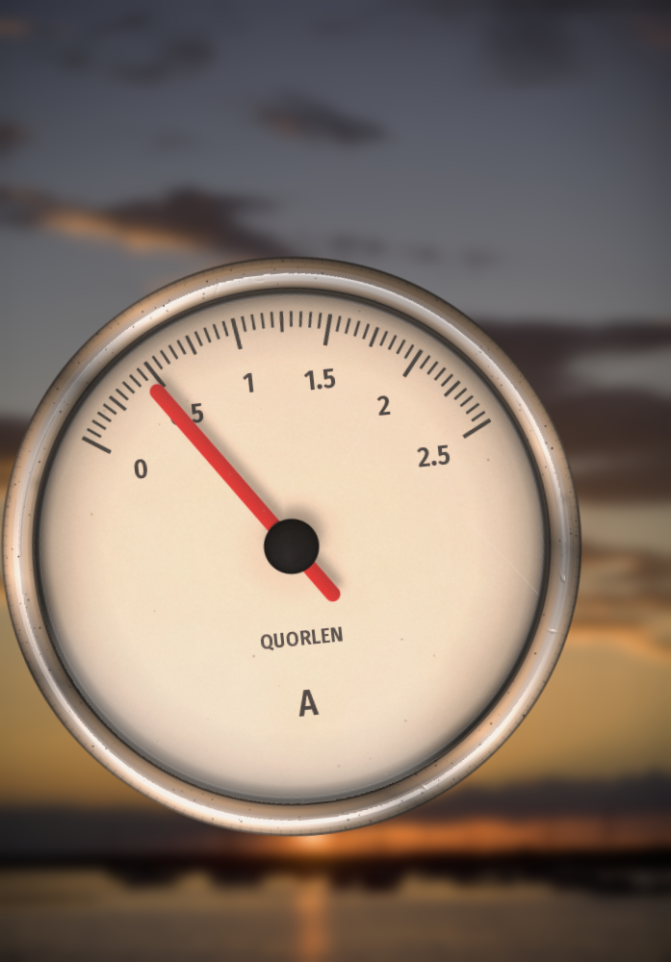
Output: 0.45 A
